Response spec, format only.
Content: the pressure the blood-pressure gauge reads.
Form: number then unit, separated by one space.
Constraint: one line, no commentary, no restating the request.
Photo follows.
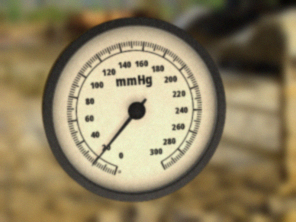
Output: 20 mmHg
